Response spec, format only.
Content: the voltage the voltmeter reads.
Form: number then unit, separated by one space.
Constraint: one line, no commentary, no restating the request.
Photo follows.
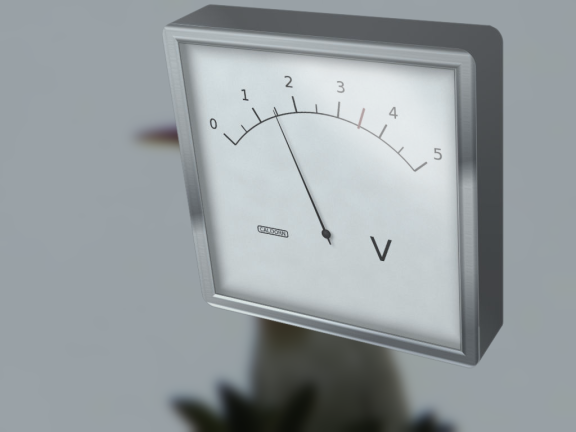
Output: 1.5 V
